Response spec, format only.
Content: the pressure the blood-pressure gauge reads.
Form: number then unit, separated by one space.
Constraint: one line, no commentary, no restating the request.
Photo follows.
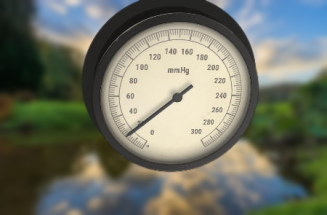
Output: 20 mmHg
